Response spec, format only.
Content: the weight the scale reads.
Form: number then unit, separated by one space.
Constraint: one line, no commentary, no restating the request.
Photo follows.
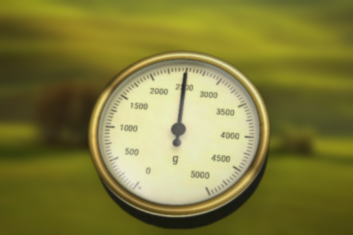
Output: 2500 g
